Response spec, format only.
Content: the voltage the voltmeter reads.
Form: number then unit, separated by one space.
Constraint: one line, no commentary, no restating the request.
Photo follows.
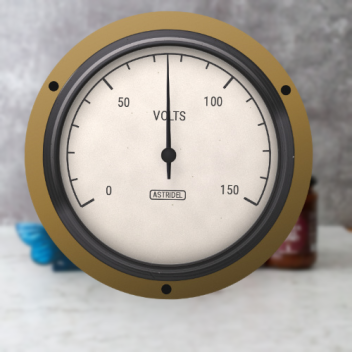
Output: 75 V
